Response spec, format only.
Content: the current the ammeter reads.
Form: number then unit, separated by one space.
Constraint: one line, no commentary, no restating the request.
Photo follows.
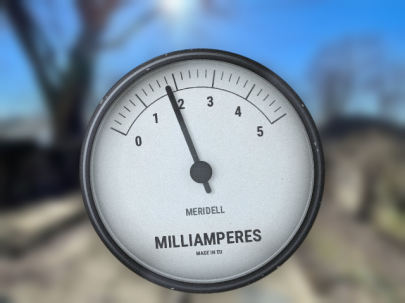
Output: 1.8 mA
